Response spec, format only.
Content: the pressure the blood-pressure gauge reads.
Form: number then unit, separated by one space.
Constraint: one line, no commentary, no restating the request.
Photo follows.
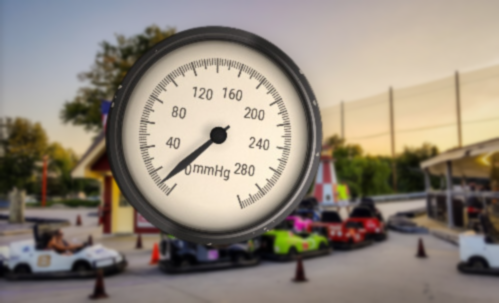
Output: 10 mmHg
